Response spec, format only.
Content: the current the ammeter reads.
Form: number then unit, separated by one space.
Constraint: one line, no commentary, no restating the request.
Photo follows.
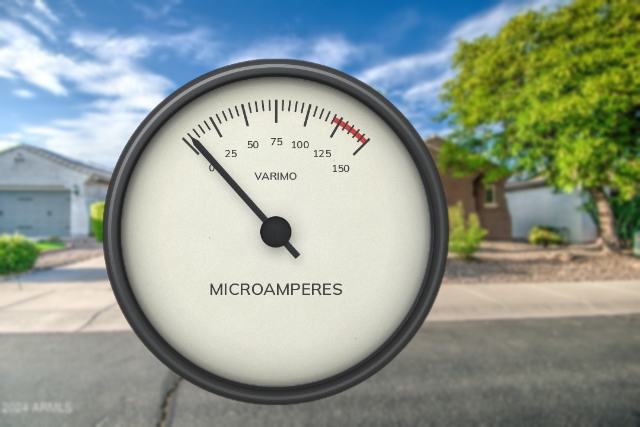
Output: 5 µA
